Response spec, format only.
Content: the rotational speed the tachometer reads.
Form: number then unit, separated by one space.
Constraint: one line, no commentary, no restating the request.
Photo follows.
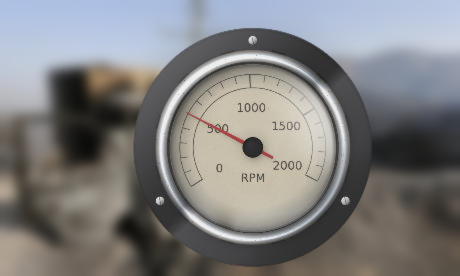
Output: 500 rpm
